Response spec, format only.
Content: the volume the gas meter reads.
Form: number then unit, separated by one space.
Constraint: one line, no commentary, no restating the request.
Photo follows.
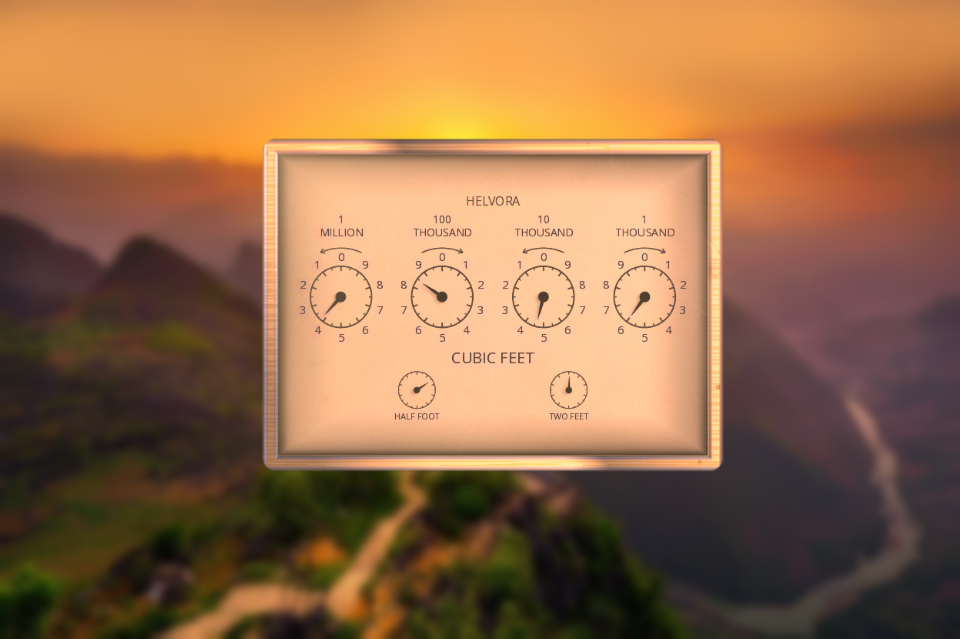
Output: 384600 ft³
